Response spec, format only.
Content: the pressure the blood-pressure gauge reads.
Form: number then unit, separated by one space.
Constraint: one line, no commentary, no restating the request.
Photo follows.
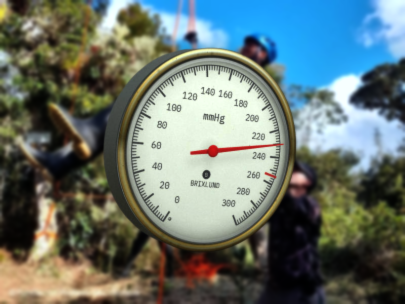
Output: 230 mmHg
